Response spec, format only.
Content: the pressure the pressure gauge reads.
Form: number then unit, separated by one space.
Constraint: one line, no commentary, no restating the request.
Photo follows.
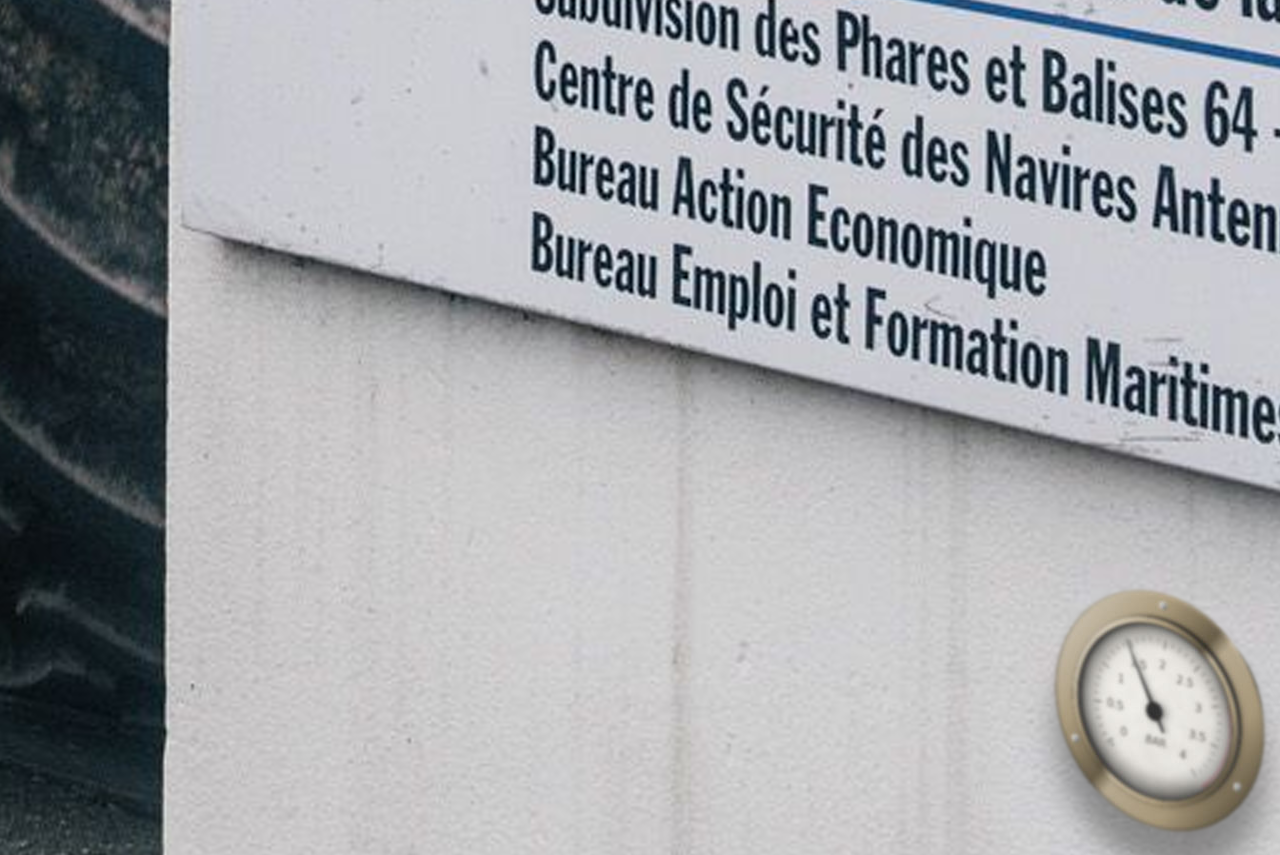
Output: 1.5 bar
